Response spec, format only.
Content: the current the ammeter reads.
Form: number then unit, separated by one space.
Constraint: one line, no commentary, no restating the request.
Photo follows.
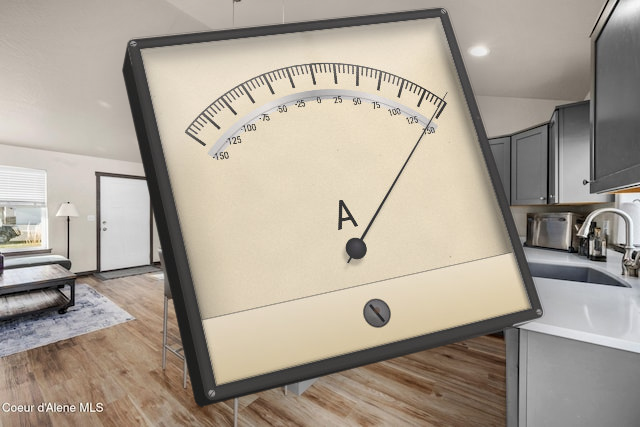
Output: 145 A
